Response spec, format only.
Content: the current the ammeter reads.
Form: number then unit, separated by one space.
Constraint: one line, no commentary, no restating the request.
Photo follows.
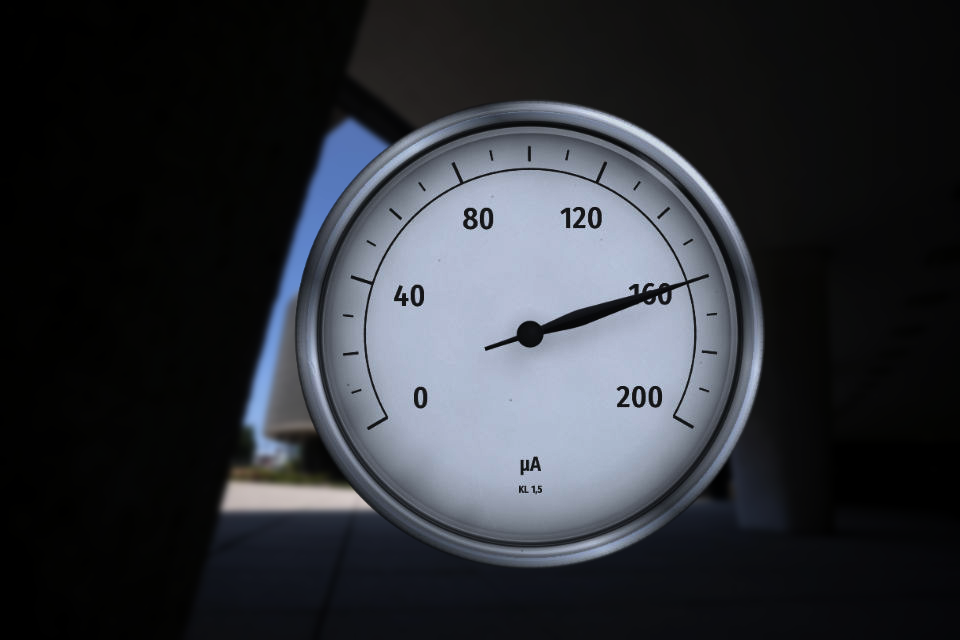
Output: 160 µA
